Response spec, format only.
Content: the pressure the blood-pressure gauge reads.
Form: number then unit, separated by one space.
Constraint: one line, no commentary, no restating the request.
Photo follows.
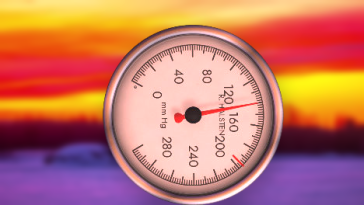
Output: 140 mmHg
